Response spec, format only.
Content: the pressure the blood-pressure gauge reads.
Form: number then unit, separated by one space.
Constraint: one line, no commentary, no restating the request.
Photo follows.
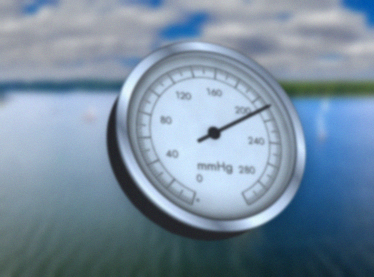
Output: 210 mmHg
